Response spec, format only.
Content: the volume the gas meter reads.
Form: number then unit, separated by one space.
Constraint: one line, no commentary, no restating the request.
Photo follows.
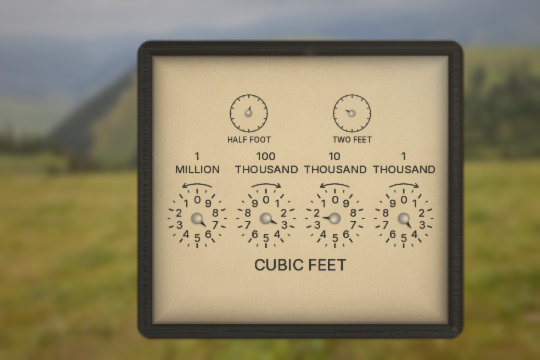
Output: 632400 ft³
